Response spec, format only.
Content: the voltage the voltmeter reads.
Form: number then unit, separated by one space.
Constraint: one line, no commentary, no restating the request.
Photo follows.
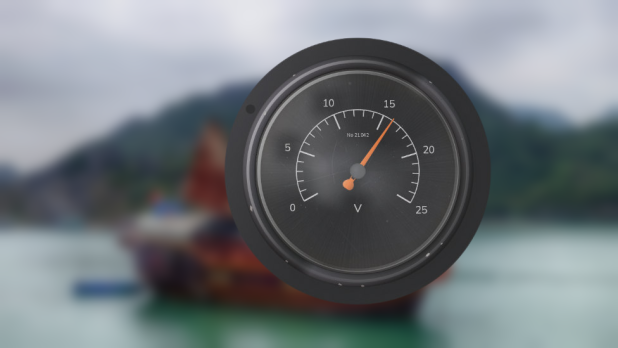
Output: 16 V
